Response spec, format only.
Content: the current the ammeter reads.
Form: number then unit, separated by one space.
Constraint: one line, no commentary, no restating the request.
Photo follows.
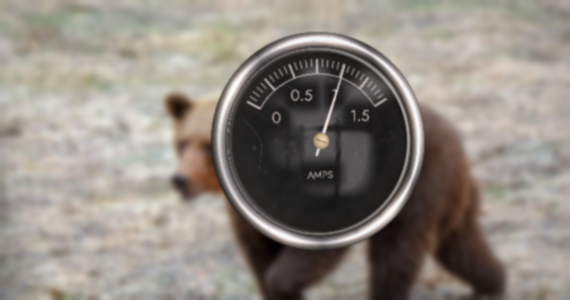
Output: 1 A
